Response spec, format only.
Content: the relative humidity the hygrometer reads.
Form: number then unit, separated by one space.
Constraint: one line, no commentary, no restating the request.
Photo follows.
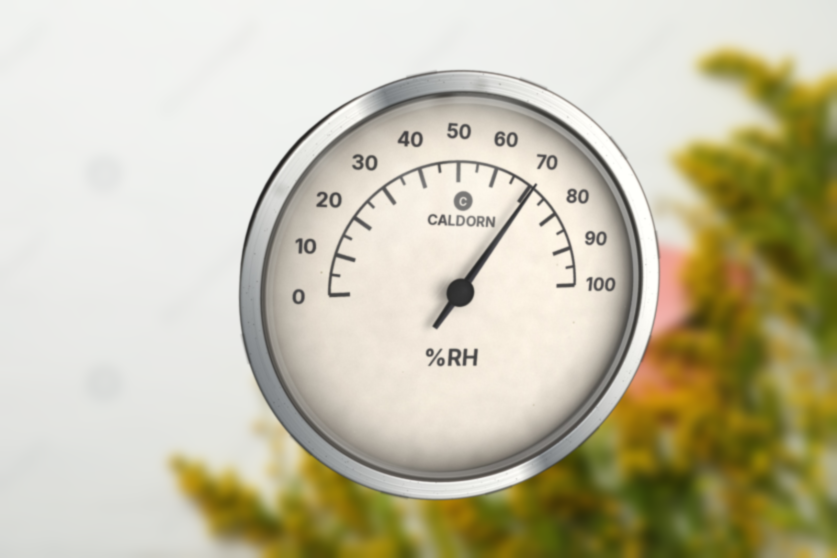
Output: 70 %
